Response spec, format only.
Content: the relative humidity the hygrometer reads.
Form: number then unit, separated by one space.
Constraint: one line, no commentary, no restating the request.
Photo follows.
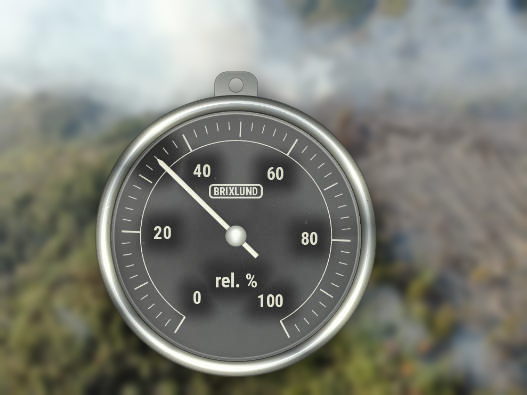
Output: 34 %
